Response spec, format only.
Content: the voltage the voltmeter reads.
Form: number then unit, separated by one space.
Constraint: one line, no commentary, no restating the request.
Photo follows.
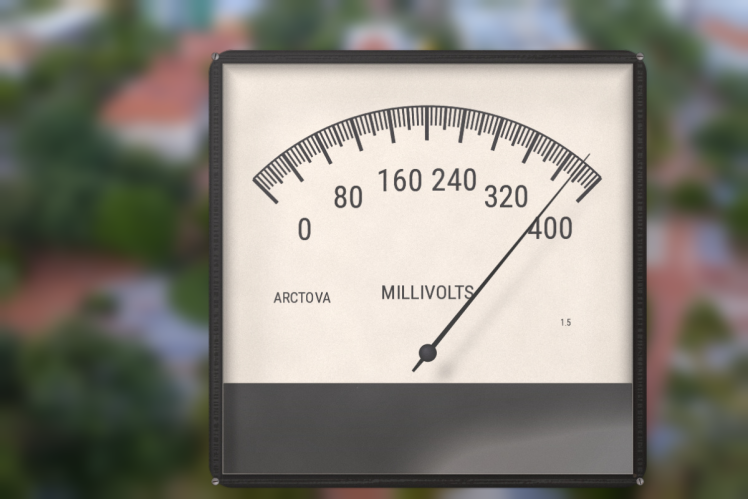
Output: 375 mV
